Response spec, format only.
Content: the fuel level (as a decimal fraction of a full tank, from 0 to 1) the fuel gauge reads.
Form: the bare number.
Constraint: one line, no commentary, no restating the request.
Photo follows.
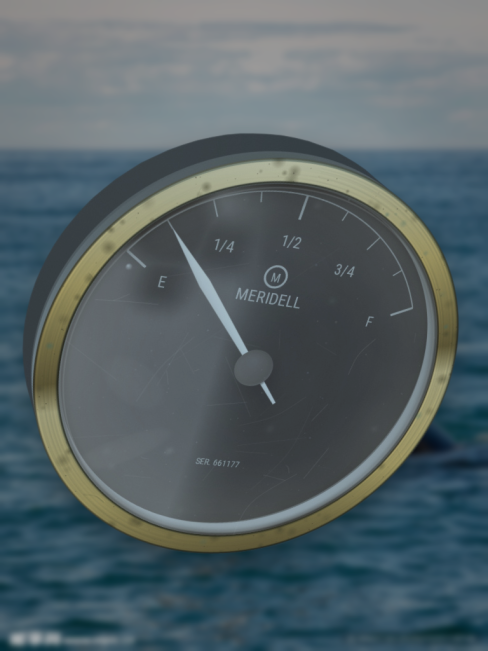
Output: 0.125
